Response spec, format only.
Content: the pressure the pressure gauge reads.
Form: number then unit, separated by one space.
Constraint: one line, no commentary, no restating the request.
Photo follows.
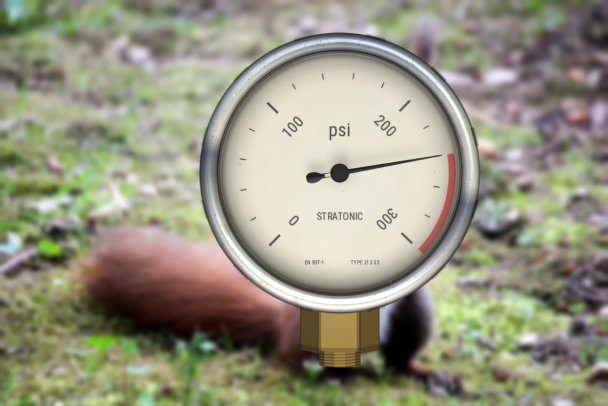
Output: 240 psi
